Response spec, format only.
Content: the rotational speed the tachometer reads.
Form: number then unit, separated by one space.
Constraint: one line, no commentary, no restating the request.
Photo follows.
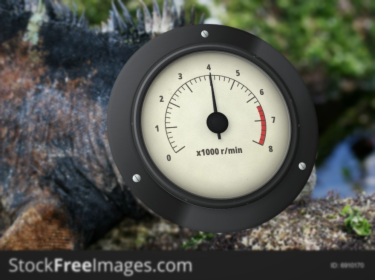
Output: 4000 rpm
